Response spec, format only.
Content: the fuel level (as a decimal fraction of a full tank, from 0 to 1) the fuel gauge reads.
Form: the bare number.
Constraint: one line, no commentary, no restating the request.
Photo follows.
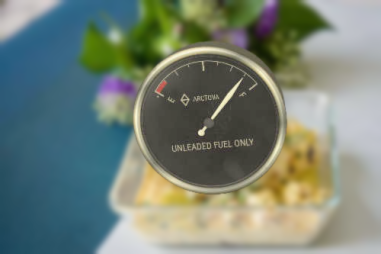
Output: 0.875
